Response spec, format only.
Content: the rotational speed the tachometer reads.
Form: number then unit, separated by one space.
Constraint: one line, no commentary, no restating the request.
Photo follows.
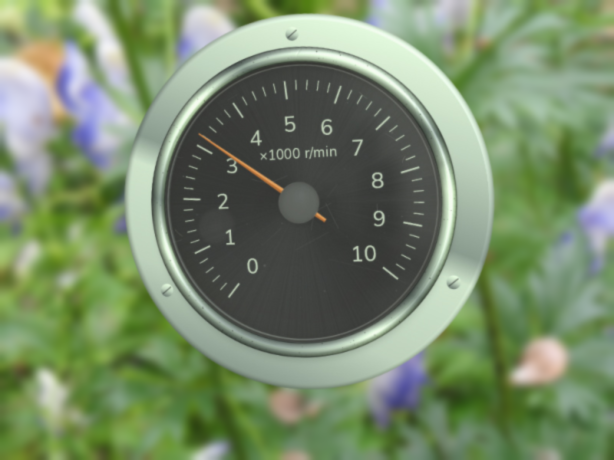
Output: 3200 rpm
